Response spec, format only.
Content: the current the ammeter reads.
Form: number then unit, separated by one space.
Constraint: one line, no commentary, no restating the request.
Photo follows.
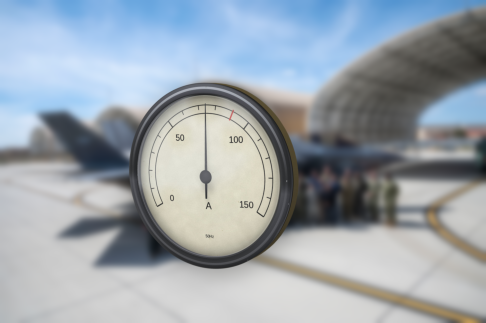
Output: 75 A
